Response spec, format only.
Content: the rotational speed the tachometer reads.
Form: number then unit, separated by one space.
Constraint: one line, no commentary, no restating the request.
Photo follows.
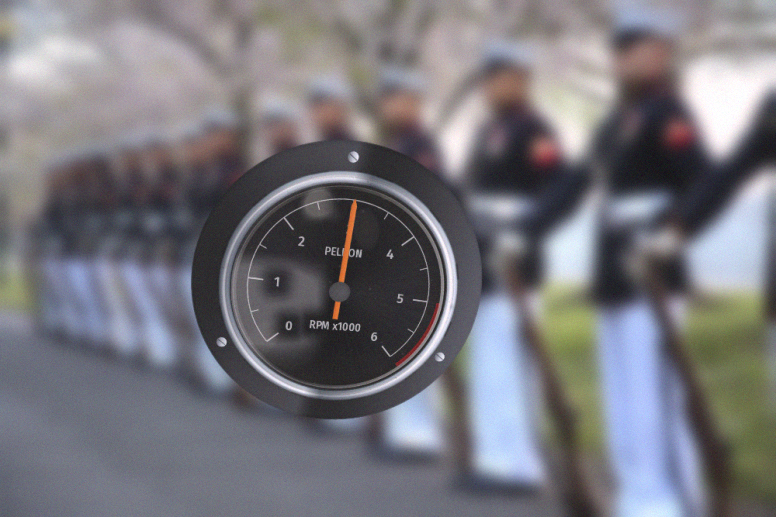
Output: 3000 rpm
